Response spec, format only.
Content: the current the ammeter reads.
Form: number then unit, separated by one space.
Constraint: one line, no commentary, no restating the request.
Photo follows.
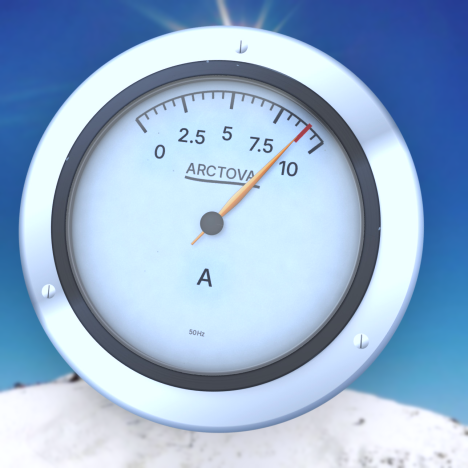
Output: 9 A
